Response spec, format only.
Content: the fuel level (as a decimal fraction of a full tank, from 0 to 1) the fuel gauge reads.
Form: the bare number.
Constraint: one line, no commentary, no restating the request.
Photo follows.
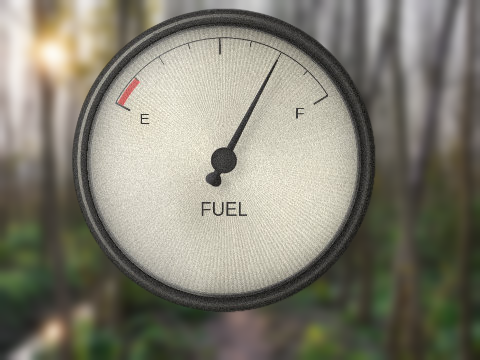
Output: 0.75
